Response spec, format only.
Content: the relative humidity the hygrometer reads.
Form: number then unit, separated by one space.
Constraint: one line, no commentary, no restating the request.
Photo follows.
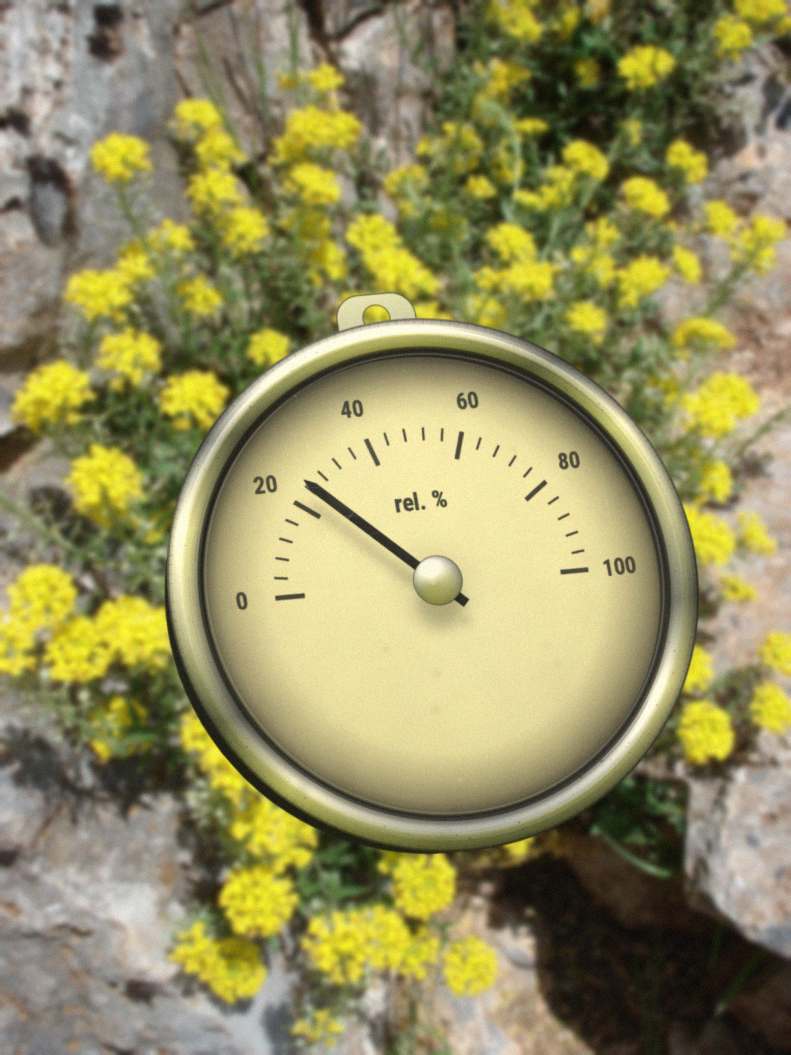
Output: 24 %
